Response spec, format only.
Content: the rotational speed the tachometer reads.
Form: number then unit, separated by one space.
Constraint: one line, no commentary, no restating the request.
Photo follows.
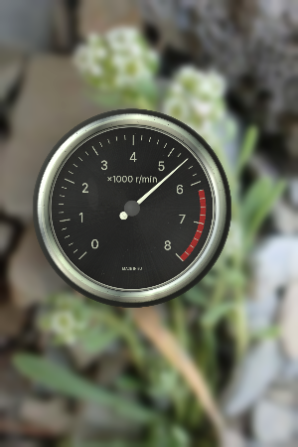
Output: 5400 rpm
